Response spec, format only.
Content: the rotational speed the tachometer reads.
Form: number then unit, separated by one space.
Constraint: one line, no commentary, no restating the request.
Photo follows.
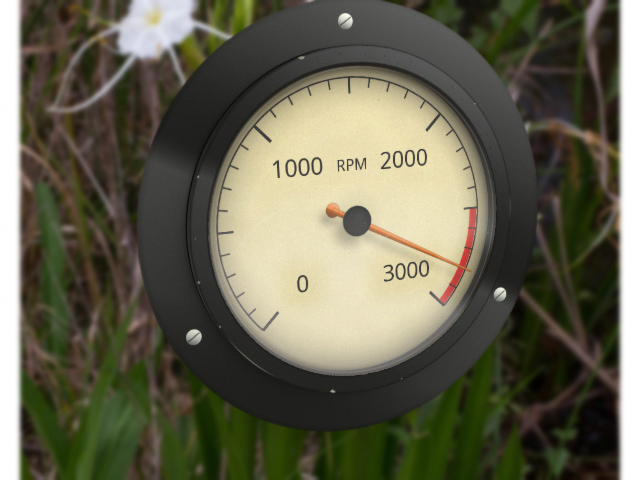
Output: 2800 rpm
